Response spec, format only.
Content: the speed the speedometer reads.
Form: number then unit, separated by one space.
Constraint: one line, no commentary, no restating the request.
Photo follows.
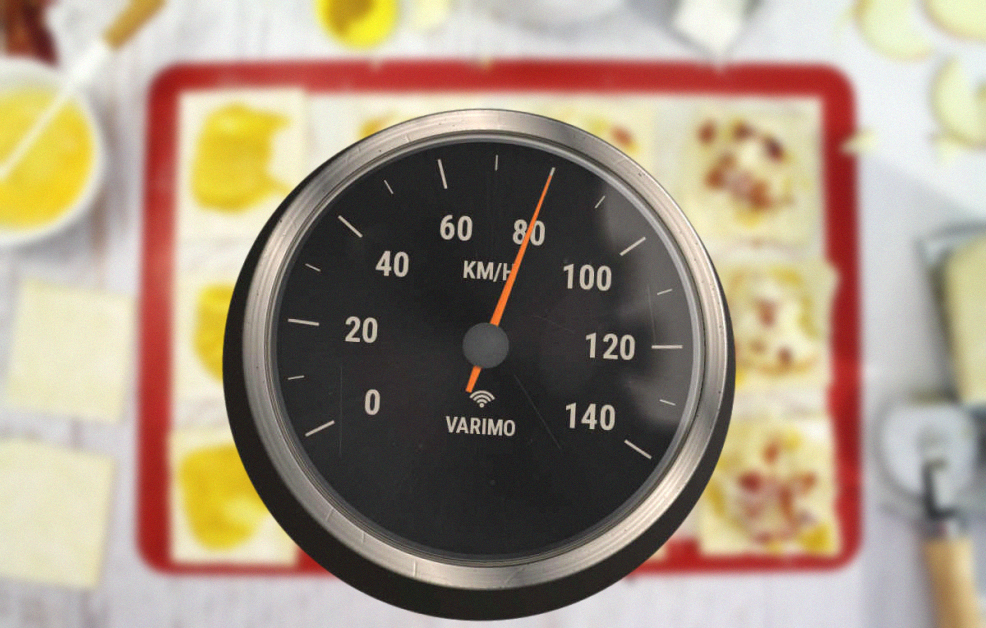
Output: 80 km/h
